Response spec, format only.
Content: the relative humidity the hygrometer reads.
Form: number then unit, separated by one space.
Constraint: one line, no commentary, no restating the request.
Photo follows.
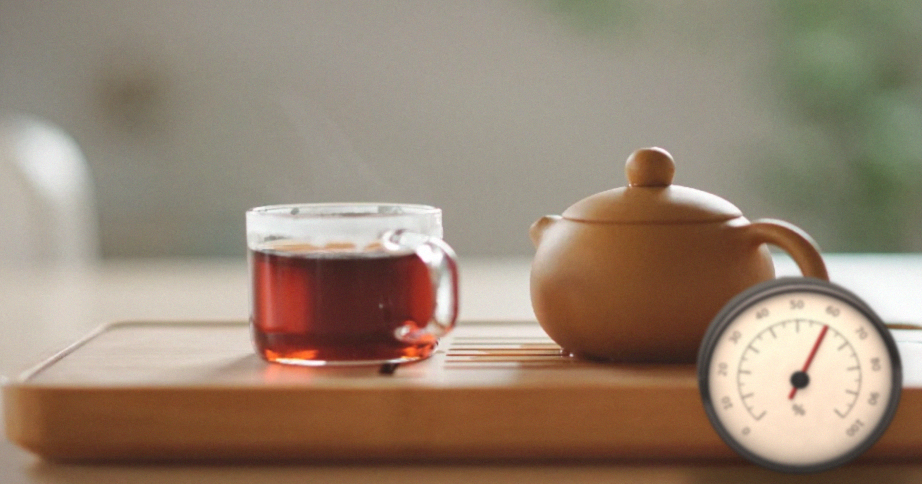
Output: 60 %
